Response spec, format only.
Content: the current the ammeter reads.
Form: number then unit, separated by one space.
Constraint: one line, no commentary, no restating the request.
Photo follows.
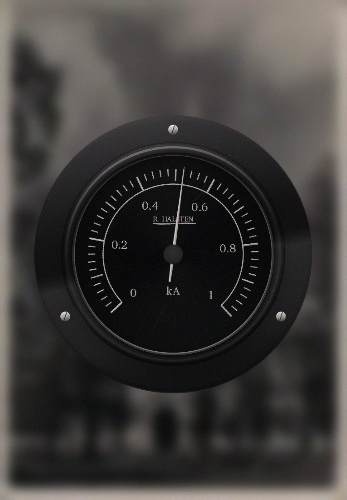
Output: 0.52 kA
